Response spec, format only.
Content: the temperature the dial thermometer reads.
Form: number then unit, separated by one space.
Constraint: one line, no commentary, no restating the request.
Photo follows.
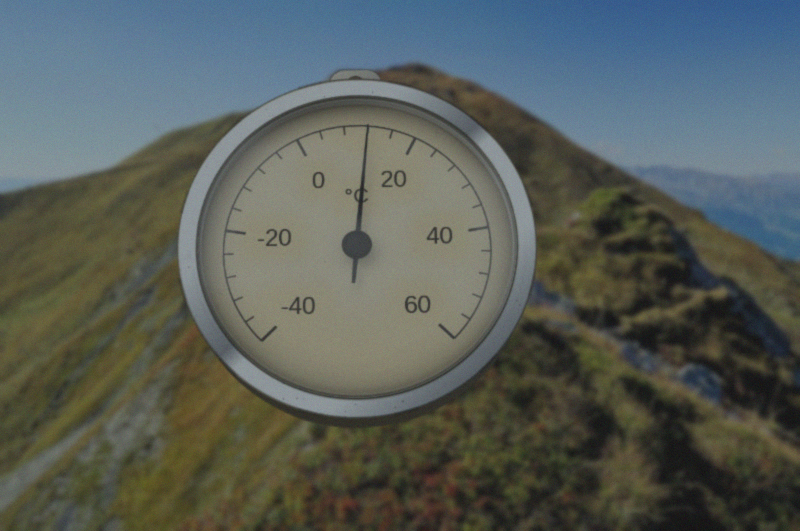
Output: 12 °C
